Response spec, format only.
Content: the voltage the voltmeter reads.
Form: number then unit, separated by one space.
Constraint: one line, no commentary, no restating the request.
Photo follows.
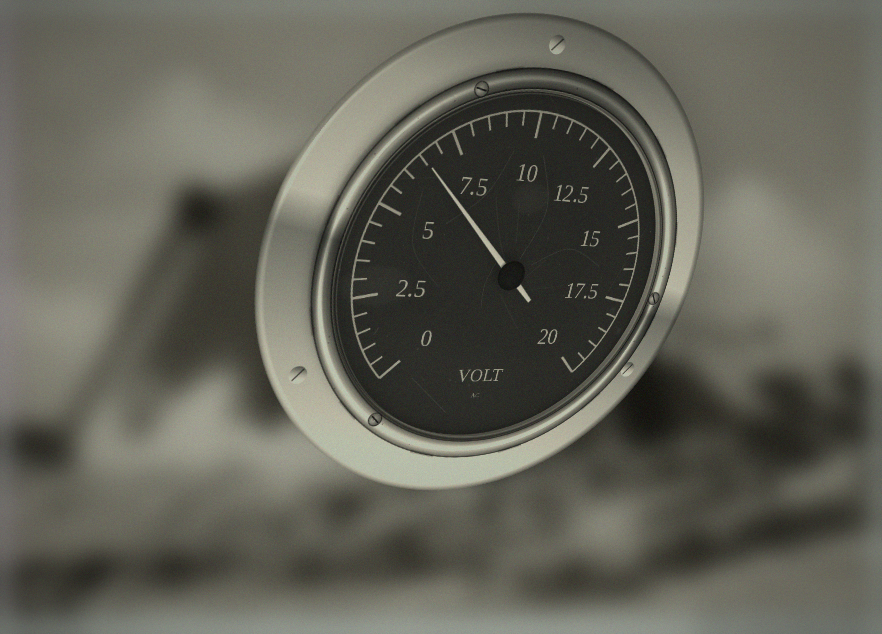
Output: 6.5 V
